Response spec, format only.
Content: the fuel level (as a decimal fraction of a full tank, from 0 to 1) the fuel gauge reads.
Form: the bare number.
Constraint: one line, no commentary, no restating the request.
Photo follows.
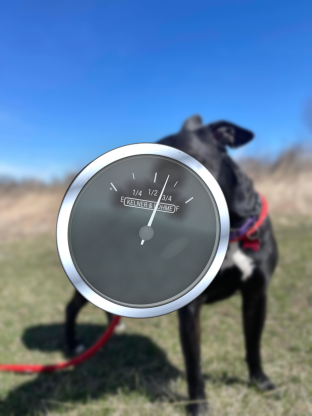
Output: 0.625
